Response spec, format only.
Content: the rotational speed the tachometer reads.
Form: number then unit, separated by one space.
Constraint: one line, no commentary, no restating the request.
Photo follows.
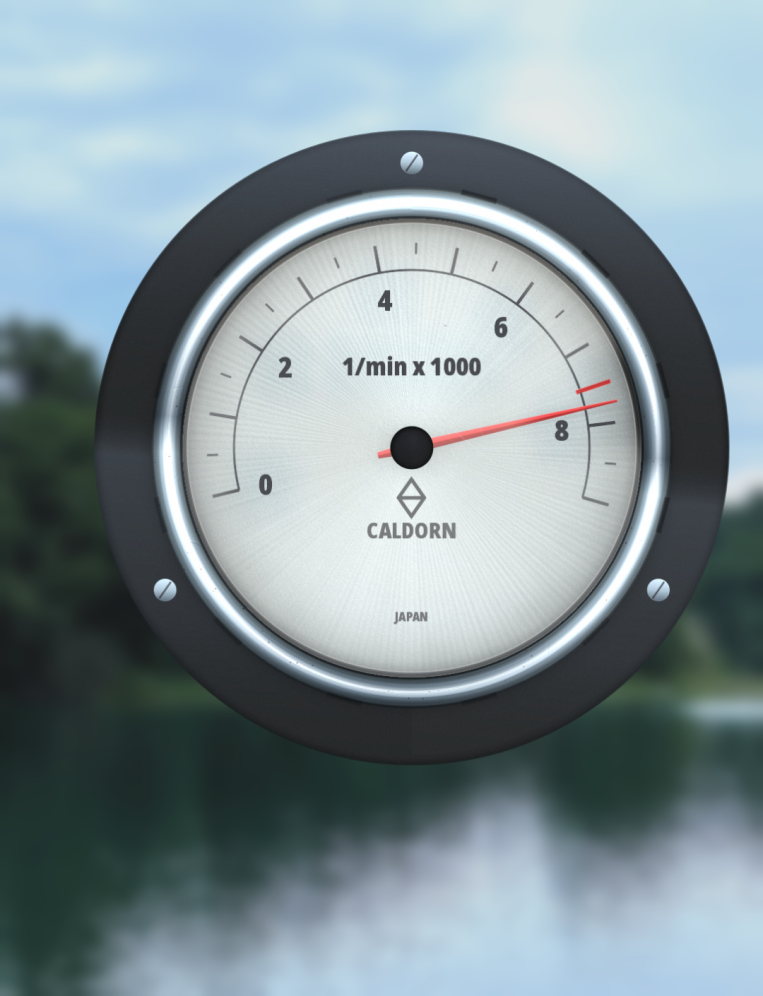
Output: 7750 rpm
